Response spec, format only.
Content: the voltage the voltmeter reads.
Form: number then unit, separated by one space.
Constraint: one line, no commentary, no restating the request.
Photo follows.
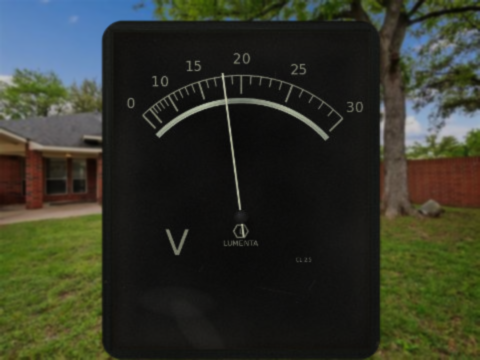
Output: 18 V
